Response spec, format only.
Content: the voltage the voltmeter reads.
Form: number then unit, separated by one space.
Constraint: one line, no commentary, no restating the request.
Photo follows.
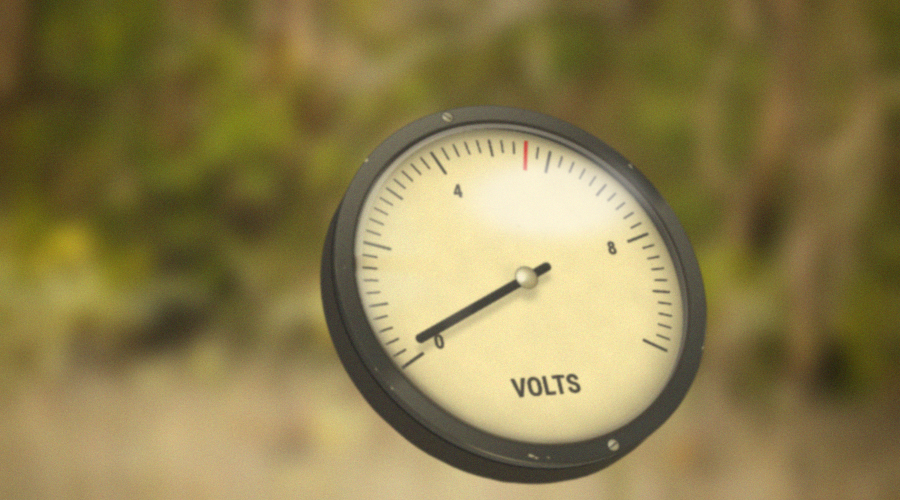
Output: 0.2 V
